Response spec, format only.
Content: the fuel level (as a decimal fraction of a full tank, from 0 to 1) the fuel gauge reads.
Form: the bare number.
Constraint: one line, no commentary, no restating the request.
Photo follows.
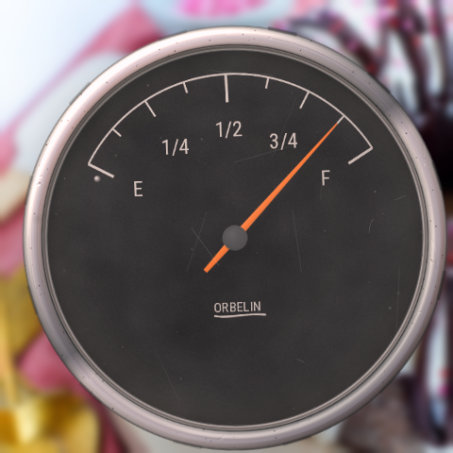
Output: 0.875
